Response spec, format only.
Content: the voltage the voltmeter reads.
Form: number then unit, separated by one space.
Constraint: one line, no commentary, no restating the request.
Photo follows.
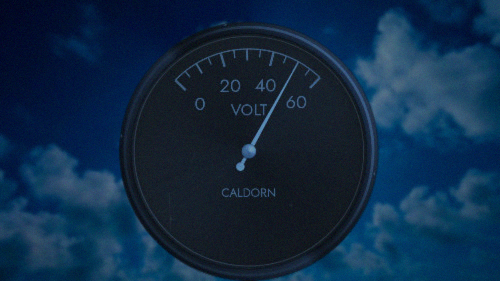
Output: 50 V
